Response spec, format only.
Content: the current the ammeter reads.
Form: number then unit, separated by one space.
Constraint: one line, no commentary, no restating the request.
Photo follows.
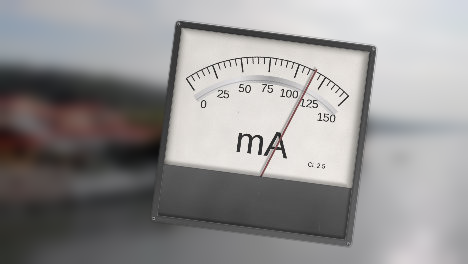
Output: 115 mA
